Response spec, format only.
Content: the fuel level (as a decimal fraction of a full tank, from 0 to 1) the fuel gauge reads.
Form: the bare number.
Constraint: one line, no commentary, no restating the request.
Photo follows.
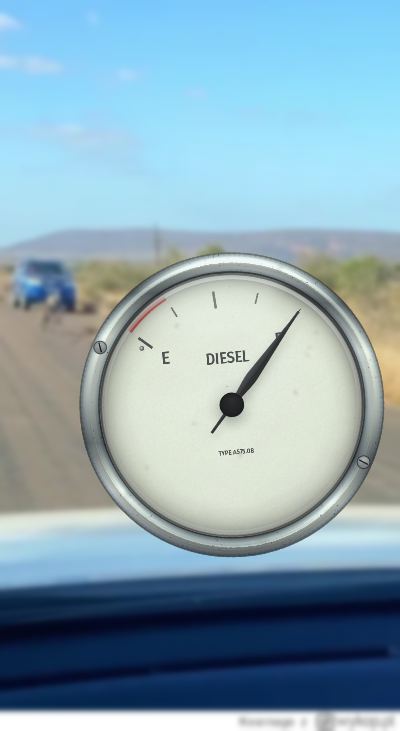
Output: 1
